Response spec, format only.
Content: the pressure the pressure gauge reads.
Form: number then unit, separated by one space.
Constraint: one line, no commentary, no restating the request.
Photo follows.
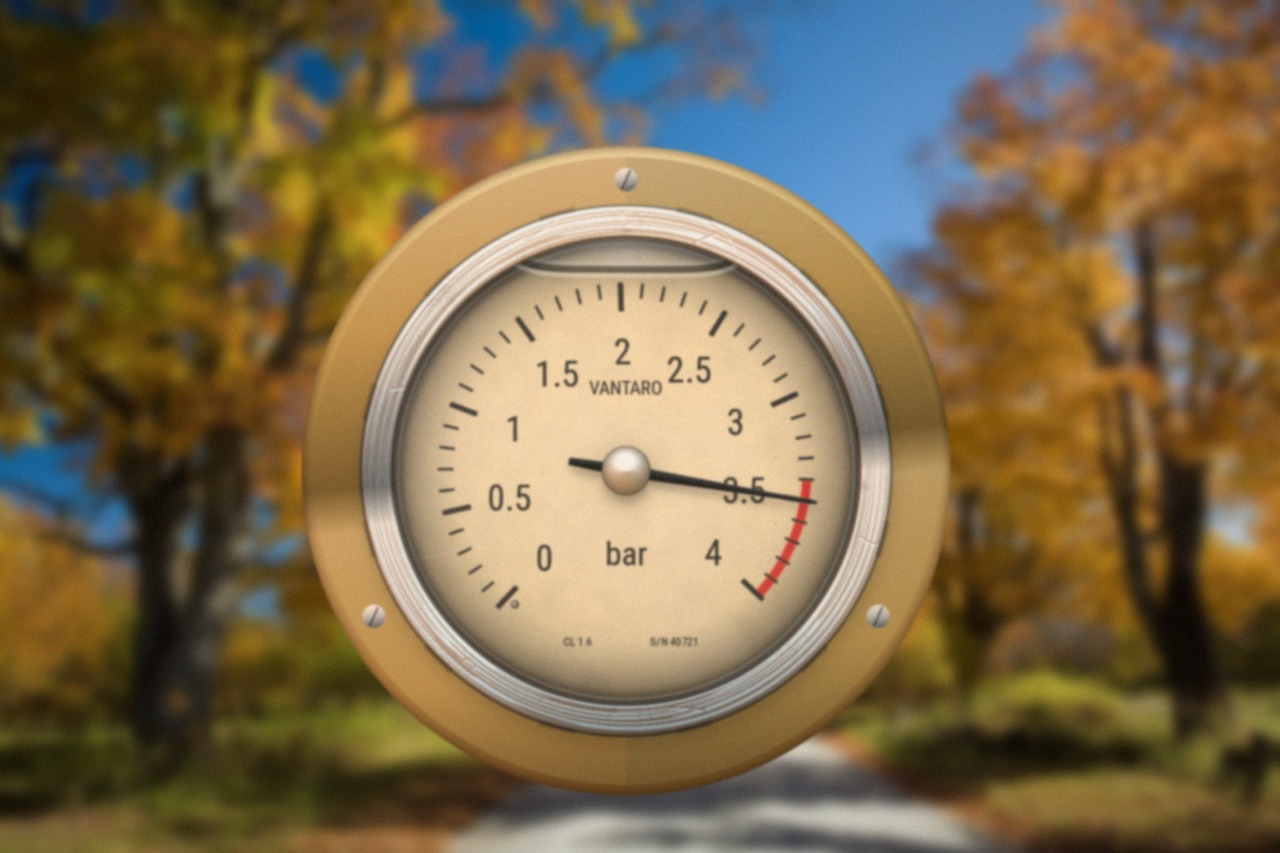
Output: 3.5 bar
